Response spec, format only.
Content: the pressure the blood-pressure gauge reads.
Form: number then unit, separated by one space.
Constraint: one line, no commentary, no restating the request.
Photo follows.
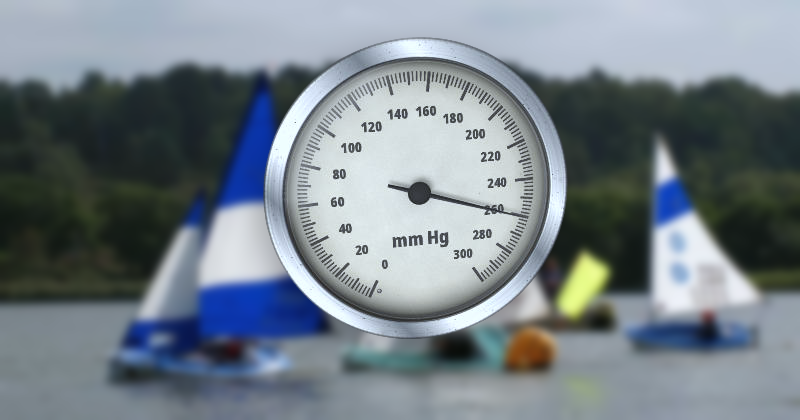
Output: 260 mmHg
